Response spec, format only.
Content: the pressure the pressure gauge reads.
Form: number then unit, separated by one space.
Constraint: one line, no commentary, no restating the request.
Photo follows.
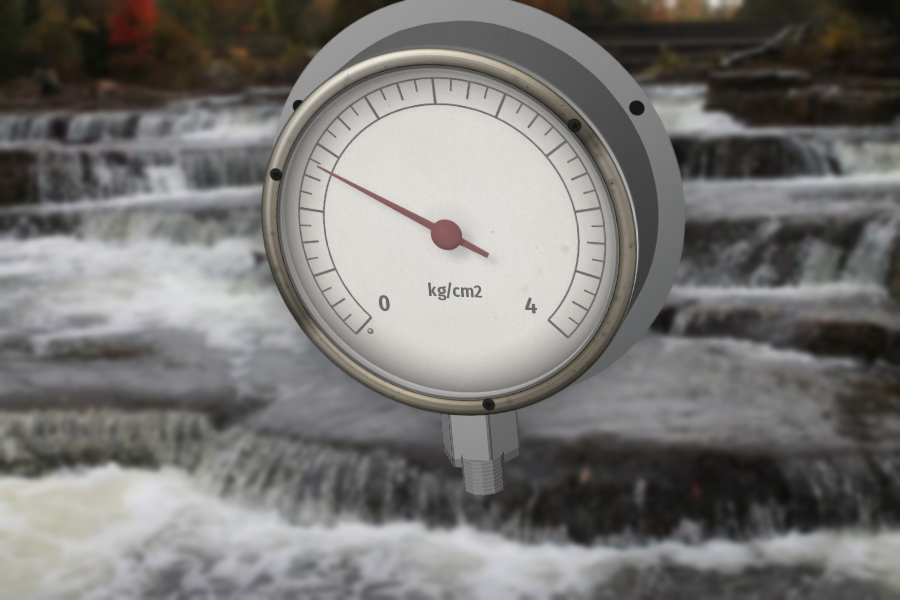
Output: 1.1 kg/cm²
